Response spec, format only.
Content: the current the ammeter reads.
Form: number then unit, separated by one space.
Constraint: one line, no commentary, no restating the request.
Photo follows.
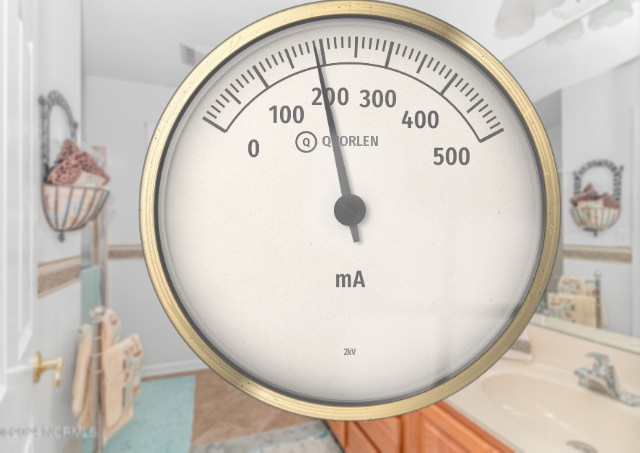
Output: 190 mA
